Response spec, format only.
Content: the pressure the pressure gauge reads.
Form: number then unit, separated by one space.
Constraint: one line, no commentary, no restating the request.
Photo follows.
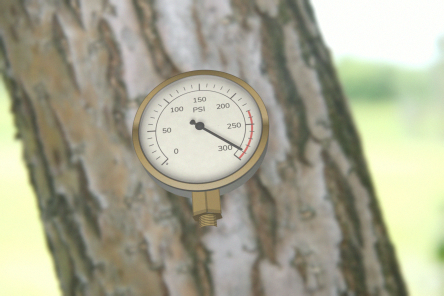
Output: 290 psi
